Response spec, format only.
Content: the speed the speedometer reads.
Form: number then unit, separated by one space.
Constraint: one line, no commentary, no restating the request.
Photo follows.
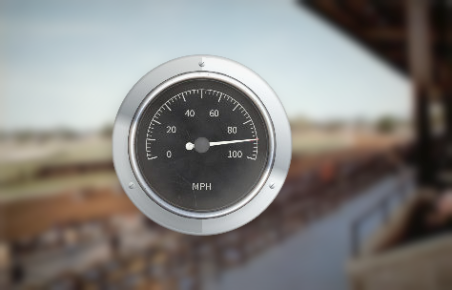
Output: 90 mph
